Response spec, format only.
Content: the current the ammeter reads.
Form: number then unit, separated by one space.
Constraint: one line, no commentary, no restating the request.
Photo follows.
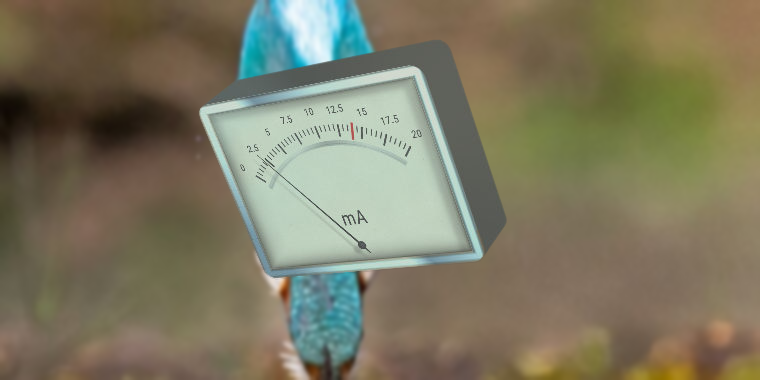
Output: 2.5 mA
